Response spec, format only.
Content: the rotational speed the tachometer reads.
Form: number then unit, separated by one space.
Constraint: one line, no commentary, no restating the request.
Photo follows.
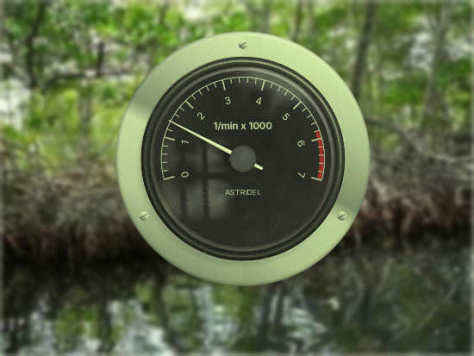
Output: 1400 rpm
